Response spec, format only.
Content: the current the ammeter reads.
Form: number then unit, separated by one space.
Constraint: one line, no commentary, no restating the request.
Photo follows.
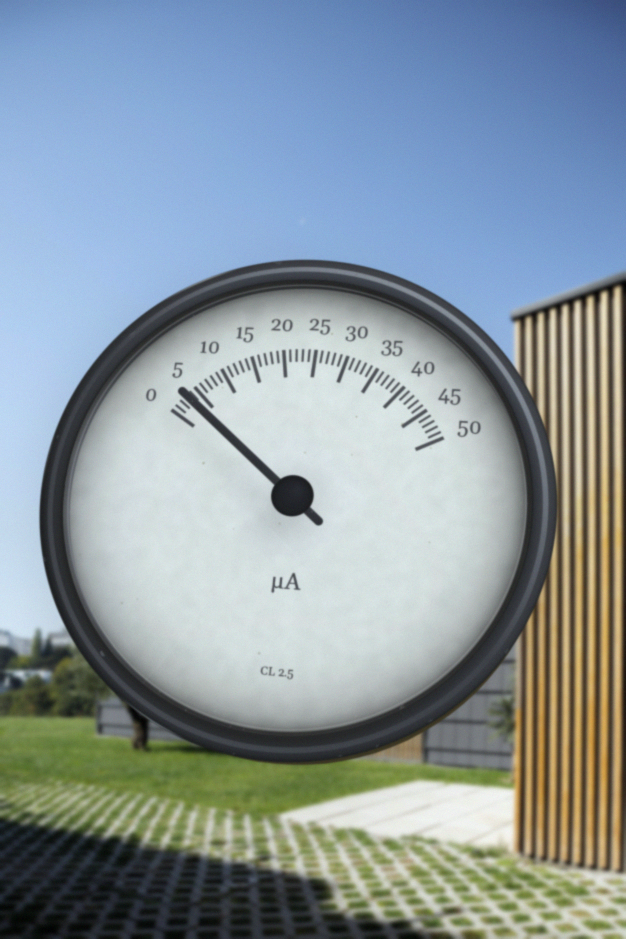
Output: 3 µA
